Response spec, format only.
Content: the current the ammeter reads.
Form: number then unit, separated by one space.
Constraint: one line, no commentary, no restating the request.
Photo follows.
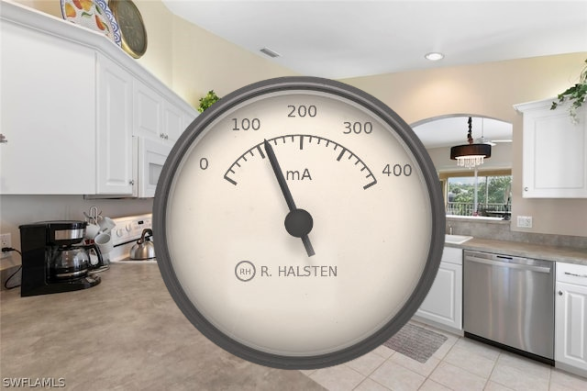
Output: 120 mA
